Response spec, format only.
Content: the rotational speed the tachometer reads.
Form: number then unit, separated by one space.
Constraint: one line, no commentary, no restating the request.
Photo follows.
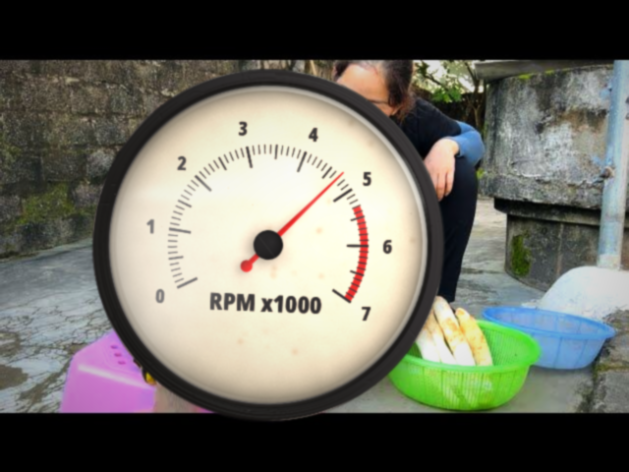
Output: 4700 rpm
